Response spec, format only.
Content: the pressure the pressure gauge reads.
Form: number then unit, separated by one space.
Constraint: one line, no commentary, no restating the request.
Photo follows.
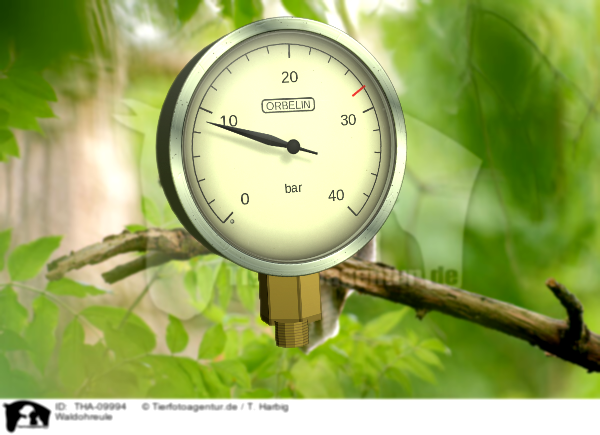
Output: 9 bar
